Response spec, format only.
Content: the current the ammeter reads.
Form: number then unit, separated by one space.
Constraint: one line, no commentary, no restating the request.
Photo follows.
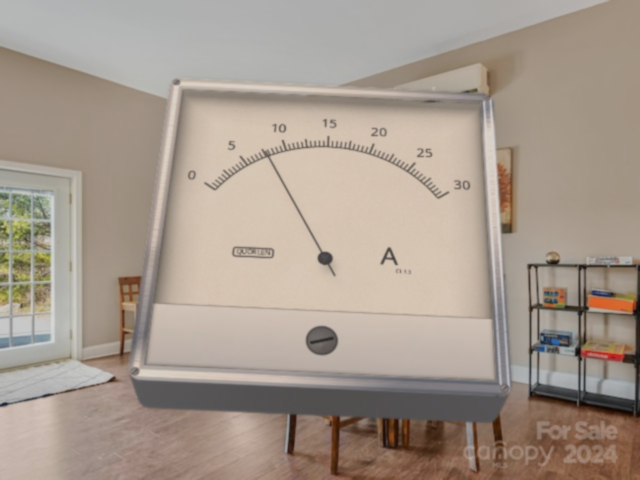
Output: 7.5 A
